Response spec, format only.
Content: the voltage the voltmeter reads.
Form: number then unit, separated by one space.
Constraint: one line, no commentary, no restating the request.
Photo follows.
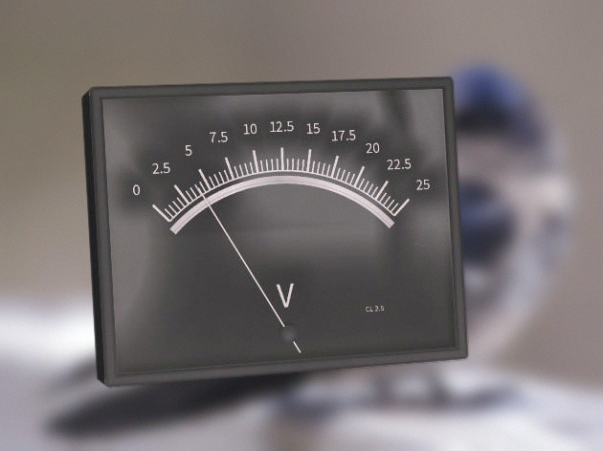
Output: 4 V
